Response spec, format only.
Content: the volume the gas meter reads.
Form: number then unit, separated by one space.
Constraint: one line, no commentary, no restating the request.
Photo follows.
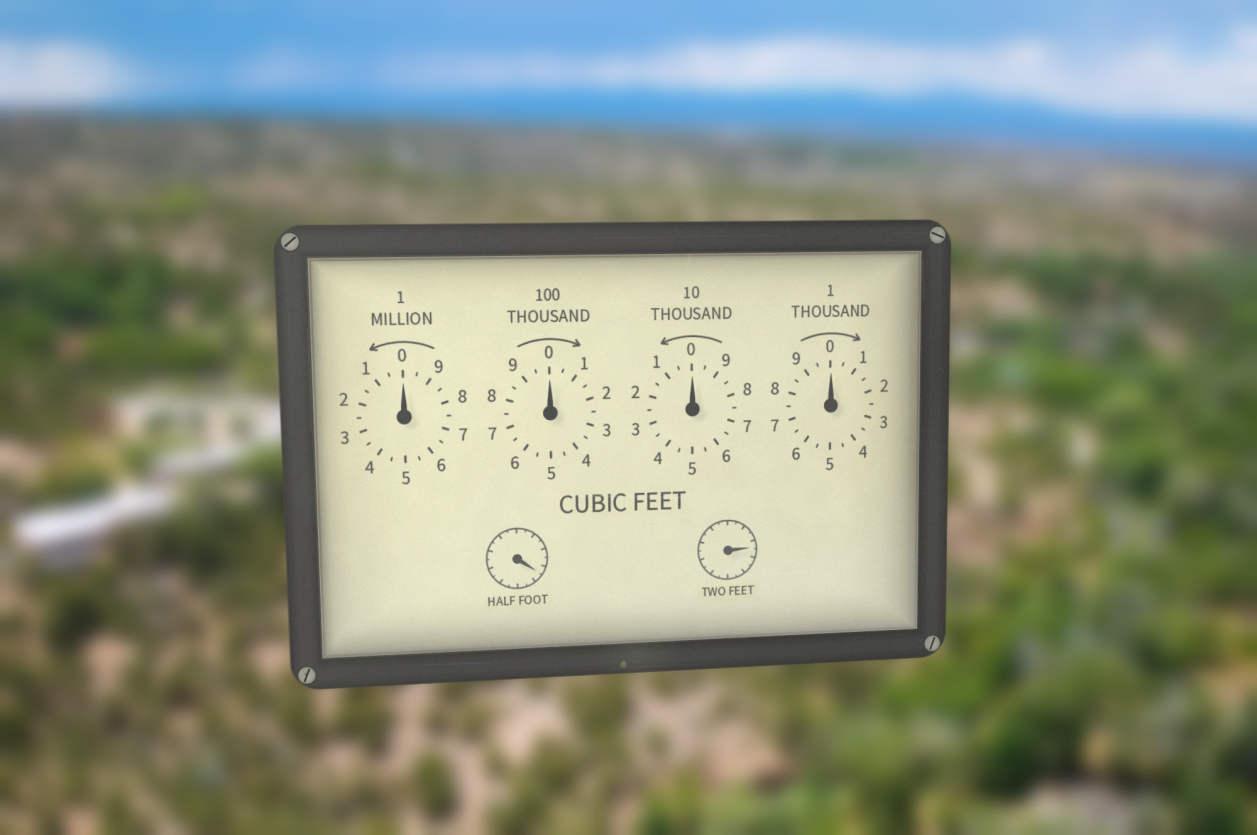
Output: 0 ft³
